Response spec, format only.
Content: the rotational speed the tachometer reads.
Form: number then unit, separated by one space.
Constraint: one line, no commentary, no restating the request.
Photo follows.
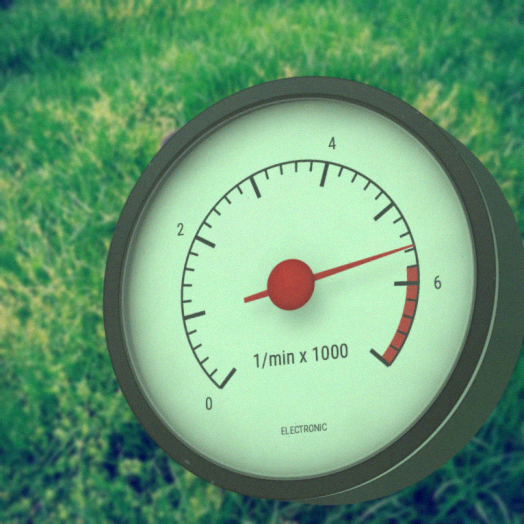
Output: 5600 rpm
